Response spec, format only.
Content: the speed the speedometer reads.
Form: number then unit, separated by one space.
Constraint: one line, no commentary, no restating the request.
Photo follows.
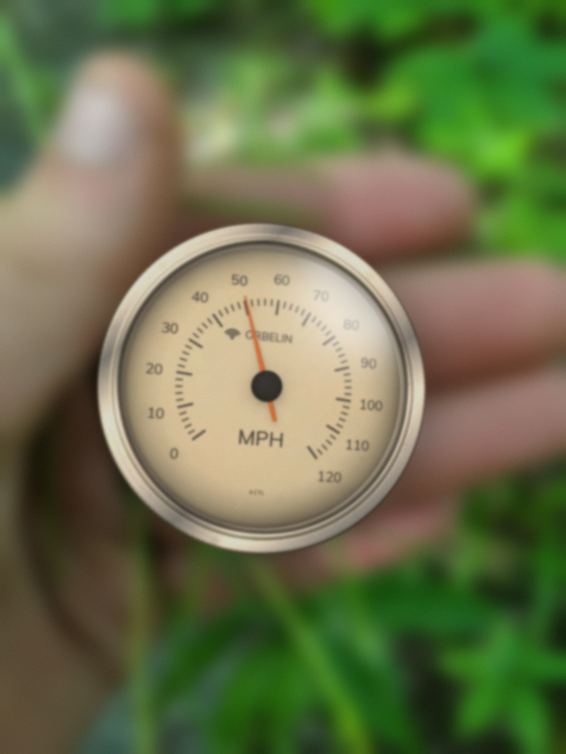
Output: 50 mph
